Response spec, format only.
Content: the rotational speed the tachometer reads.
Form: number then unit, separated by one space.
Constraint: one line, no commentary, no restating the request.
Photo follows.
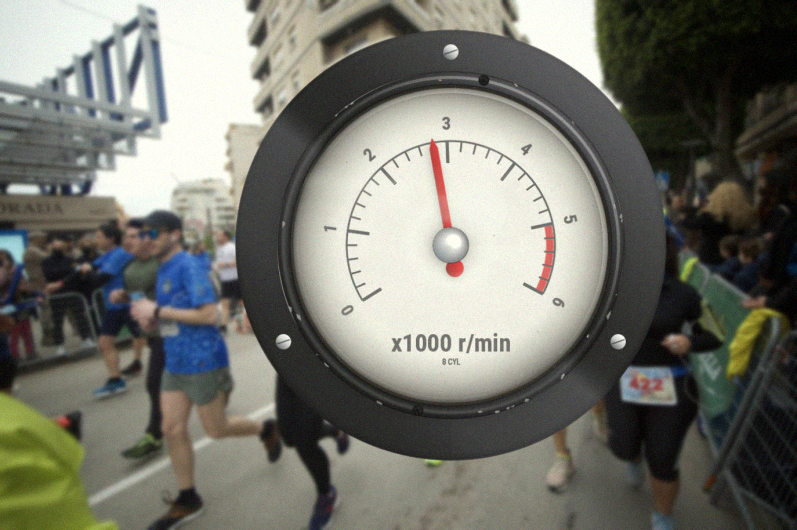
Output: 2800 rpm
